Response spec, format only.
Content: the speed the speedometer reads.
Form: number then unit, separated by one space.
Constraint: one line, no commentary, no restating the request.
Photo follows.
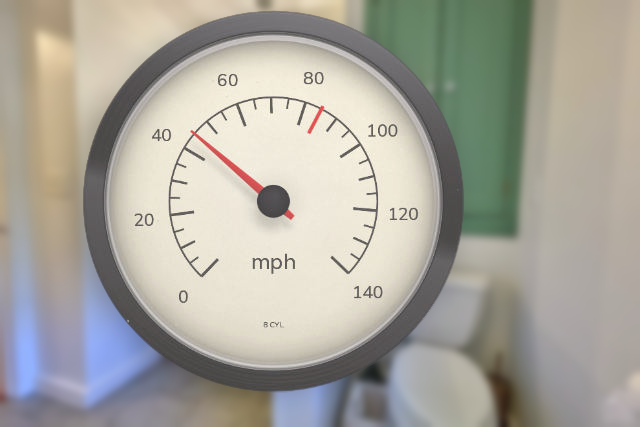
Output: 45 mph
